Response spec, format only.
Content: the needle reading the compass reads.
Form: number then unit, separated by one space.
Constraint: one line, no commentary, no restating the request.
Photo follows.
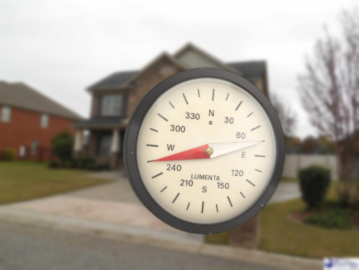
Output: 255 °
